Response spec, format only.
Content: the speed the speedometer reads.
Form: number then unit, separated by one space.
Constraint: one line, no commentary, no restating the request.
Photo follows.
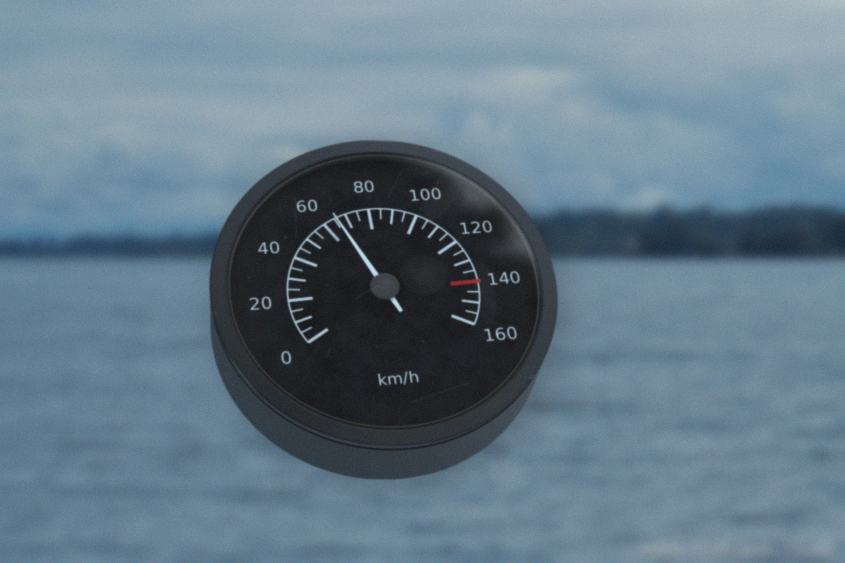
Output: 65 km/h
